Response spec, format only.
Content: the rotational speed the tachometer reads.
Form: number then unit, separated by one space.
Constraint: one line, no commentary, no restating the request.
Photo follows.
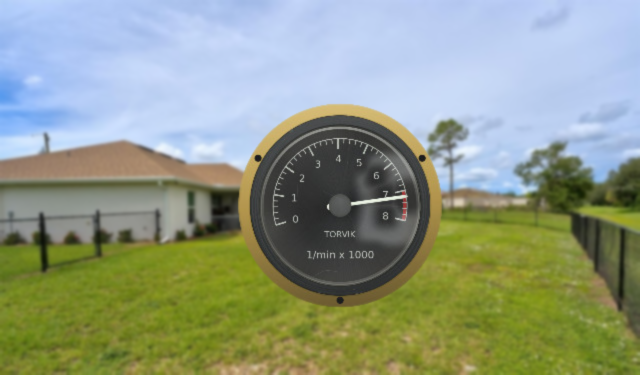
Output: 7200 rpm
